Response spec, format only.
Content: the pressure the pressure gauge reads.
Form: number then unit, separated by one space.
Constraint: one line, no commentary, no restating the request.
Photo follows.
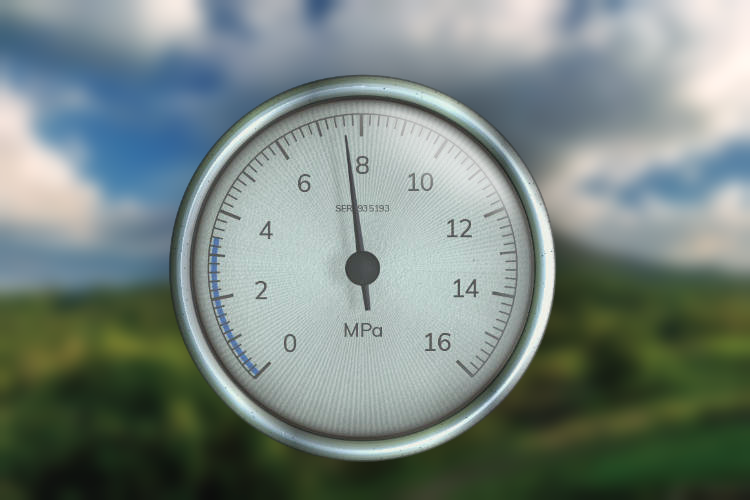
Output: 7.6 MPa
